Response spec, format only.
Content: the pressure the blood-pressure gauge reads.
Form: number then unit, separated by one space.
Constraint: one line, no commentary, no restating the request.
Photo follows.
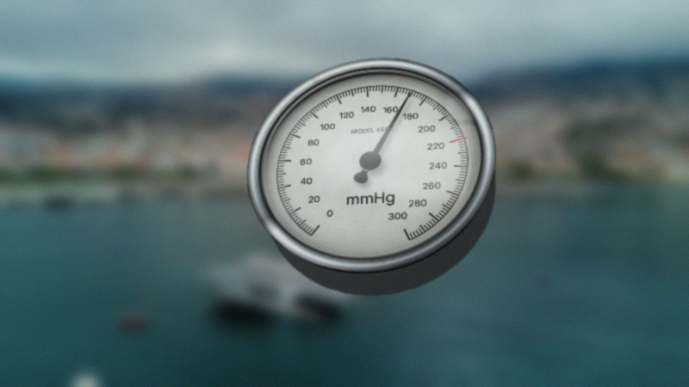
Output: 170 mmHg
